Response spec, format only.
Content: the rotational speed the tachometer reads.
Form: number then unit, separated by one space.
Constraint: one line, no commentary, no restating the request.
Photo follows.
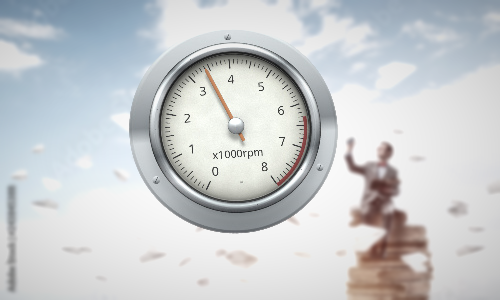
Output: 3400 rpm
